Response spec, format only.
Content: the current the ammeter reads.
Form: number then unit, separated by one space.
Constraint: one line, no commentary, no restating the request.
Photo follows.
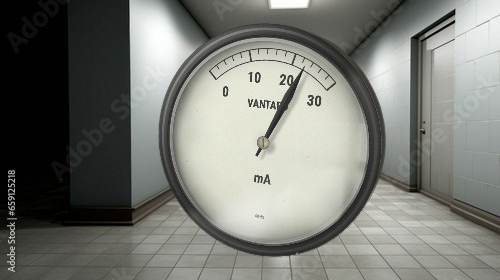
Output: 23 mA
